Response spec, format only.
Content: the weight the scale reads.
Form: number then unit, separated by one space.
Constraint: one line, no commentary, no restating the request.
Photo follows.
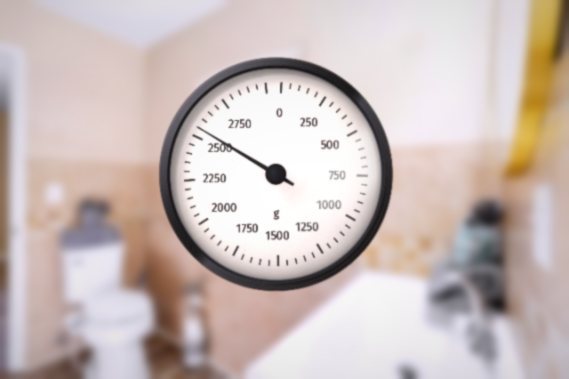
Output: 2550 g
